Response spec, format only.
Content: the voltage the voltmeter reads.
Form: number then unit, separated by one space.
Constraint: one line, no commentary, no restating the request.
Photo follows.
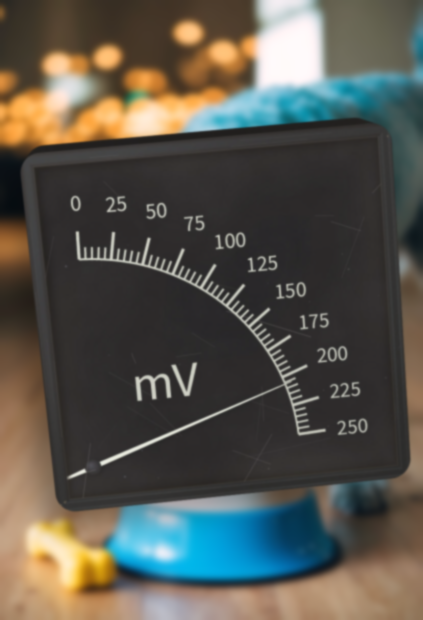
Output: 205 mV
